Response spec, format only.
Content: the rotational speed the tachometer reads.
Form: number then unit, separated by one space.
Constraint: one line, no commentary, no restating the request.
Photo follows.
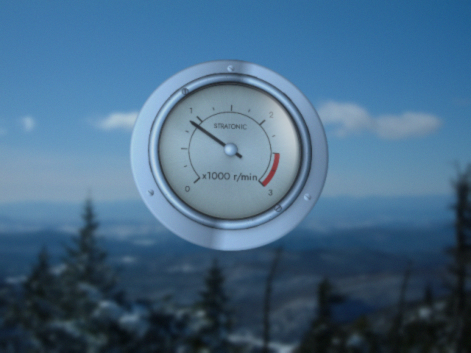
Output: 875 rpm
